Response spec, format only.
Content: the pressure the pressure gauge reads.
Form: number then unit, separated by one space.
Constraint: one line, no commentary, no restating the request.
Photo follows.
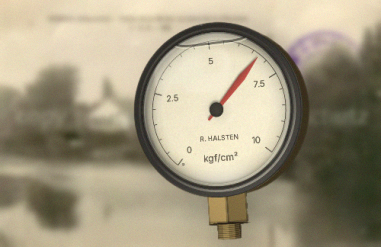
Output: 6.75 kg/cm²
